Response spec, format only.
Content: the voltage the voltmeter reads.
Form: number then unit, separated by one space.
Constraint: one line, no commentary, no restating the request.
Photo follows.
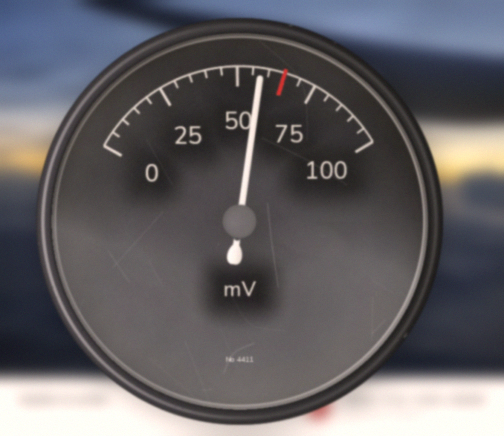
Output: 57.5 mV
